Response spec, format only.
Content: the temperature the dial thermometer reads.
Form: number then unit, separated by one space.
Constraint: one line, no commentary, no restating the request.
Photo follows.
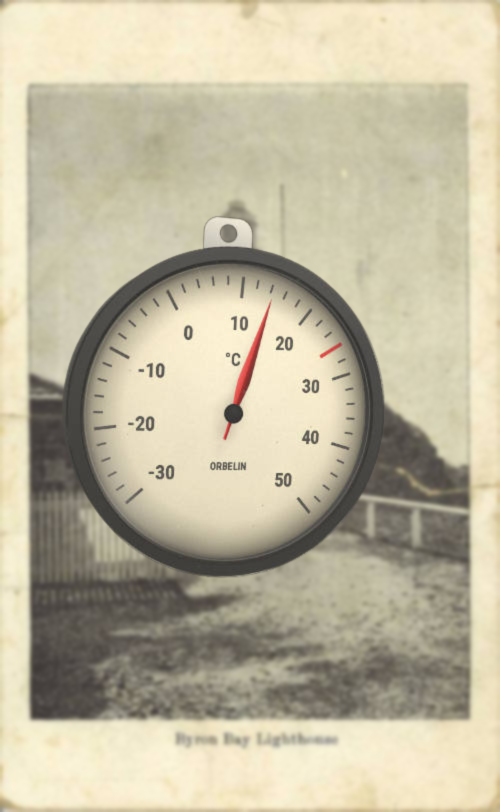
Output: 14 °C
